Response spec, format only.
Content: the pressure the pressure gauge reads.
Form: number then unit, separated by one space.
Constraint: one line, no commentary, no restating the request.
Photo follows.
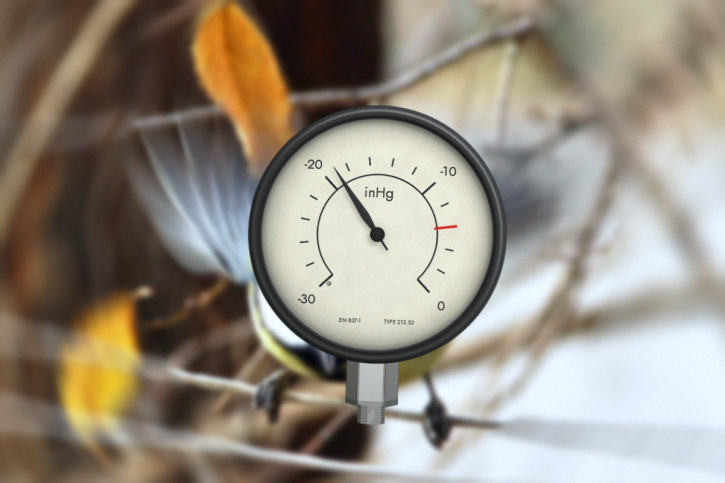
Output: -19 inHg
